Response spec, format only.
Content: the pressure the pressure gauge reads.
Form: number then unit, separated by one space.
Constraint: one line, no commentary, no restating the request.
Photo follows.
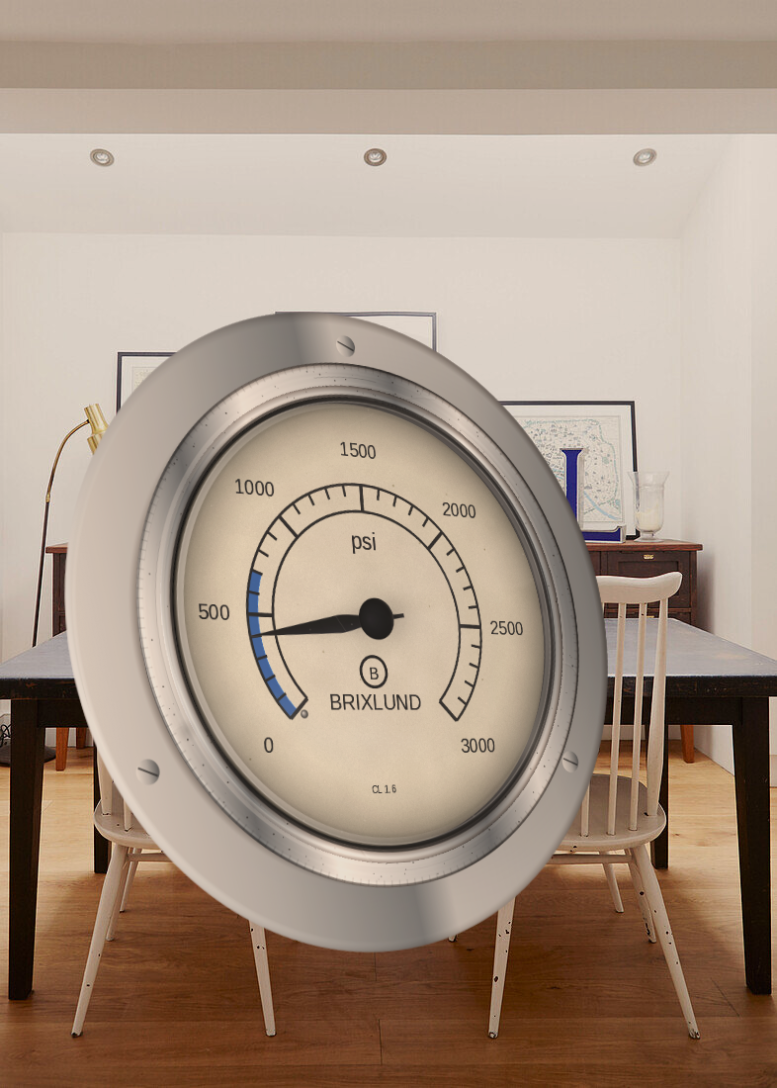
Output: 400 psi
